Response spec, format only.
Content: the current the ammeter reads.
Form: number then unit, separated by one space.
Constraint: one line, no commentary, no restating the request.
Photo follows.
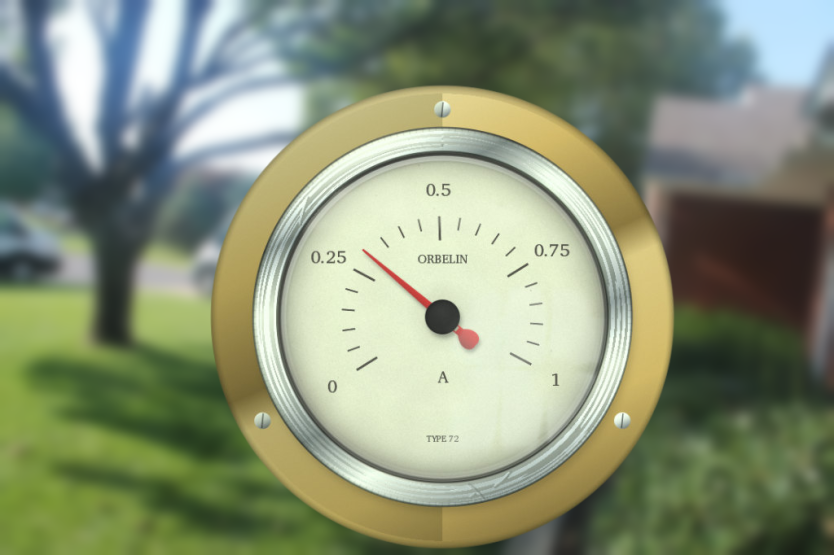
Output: 0.3 A
